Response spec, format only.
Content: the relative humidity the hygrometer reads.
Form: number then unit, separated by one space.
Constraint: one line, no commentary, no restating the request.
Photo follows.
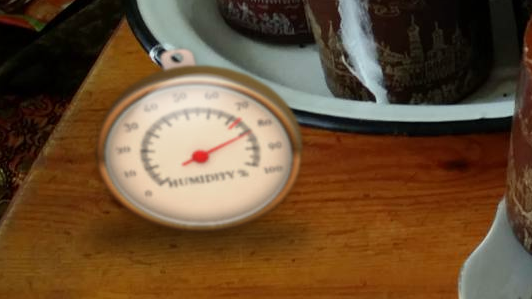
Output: 80 %
